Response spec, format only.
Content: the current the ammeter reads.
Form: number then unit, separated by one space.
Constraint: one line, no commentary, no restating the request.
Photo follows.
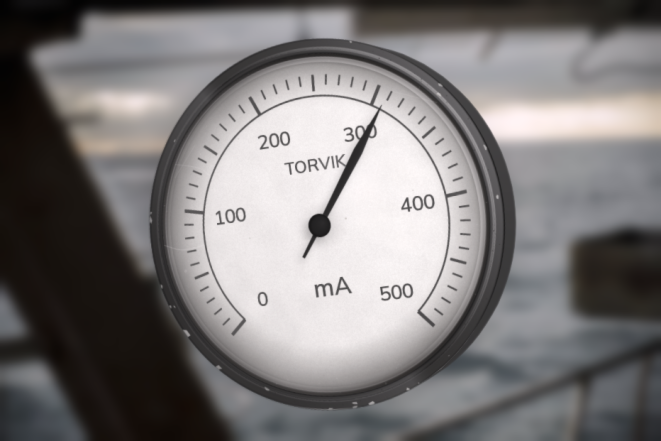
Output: 310 mA
